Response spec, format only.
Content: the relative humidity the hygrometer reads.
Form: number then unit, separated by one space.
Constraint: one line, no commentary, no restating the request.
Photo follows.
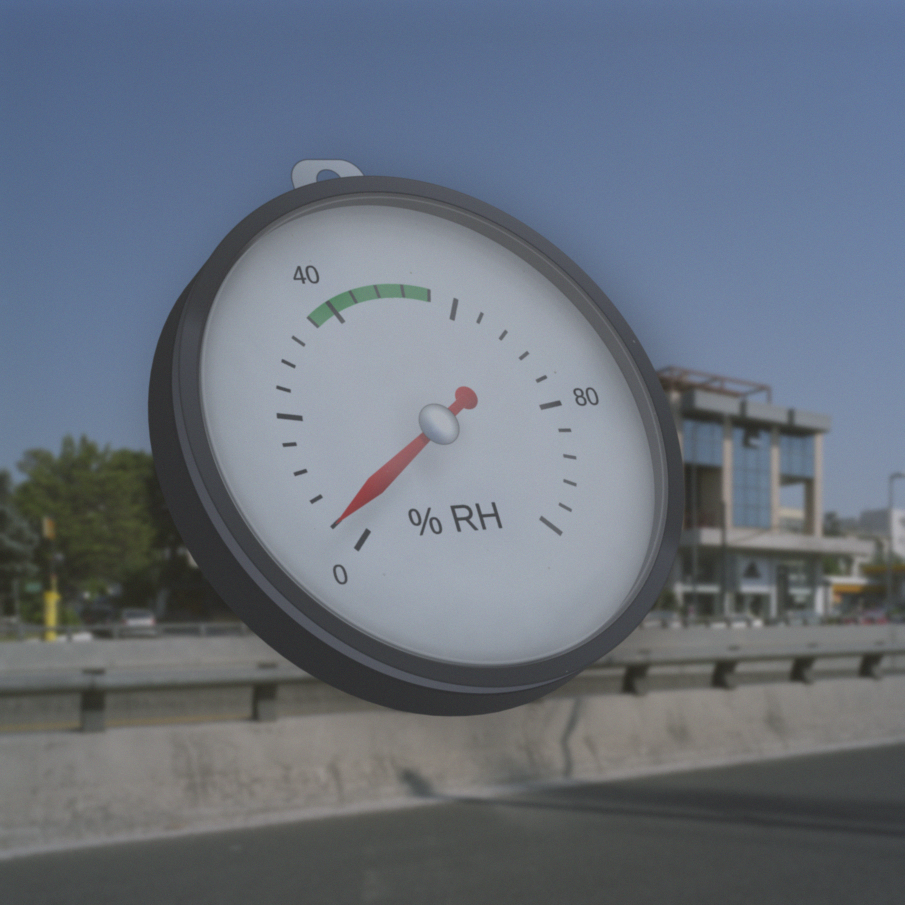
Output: 4 %
